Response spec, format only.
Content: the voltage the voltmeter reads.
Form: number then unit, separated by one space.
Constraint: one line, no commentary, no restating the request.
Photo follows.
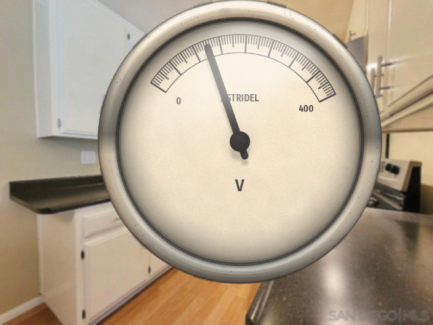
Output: 125 V
